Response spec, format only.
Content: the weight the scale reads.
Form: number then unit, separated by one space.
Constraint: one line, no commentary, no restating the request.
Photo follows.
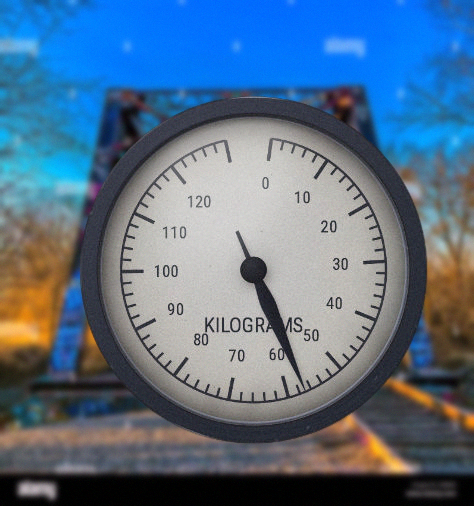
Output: 57 kg
